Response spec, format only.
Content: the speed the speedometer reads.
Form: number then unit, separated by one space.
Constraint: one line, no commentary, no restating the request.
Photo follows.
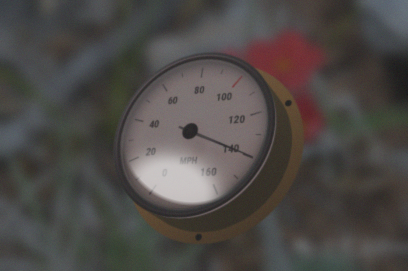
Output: 140 mph
